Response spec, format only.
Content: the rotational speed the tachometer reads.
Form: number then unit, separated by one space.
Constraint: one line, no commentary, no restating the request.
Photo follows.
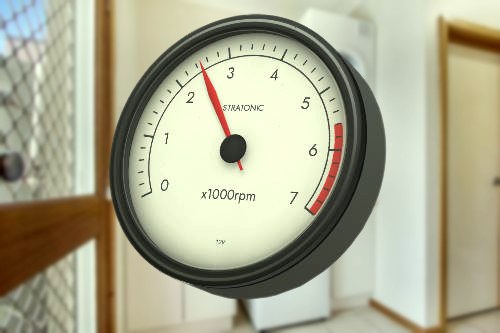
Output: 2500 rpm
